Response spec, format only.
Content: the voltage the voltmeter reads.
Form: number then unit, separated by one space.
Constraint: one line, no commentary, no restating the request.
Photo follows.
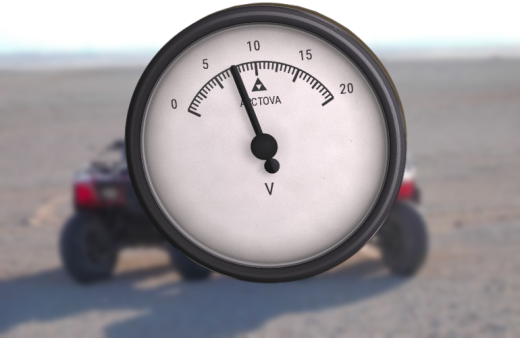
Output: 7.5 V
